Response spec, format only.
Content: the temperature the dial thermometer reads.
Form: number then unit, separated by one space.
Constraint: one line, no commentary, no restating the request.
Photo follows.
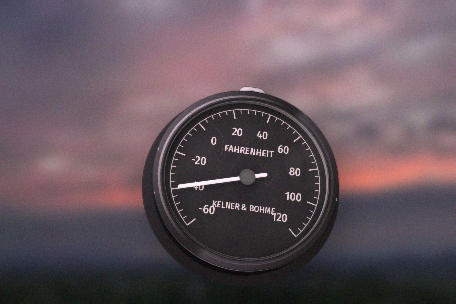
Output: -40 °F
